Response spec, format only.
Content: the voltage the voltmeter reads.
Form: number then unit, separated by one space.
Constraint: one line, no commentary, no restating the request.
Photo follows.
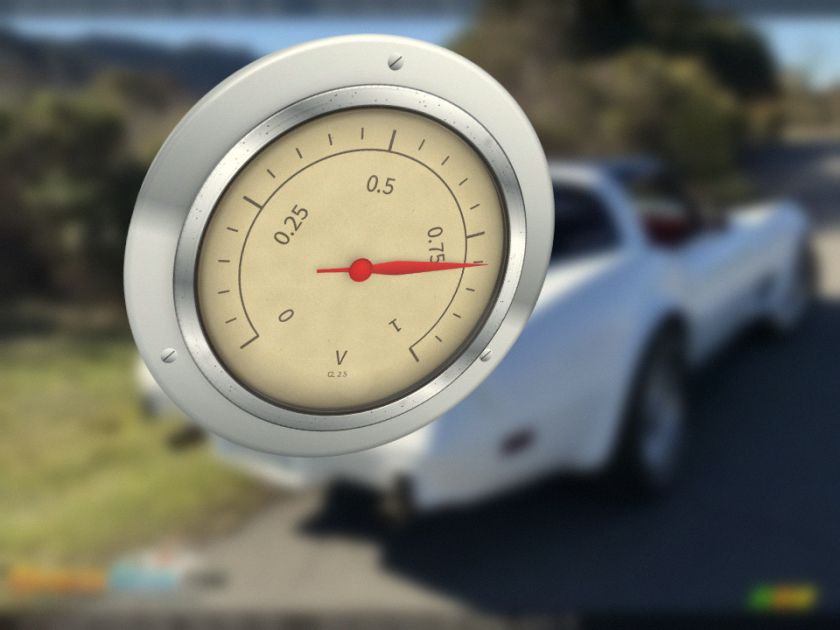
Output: 0.8 V
